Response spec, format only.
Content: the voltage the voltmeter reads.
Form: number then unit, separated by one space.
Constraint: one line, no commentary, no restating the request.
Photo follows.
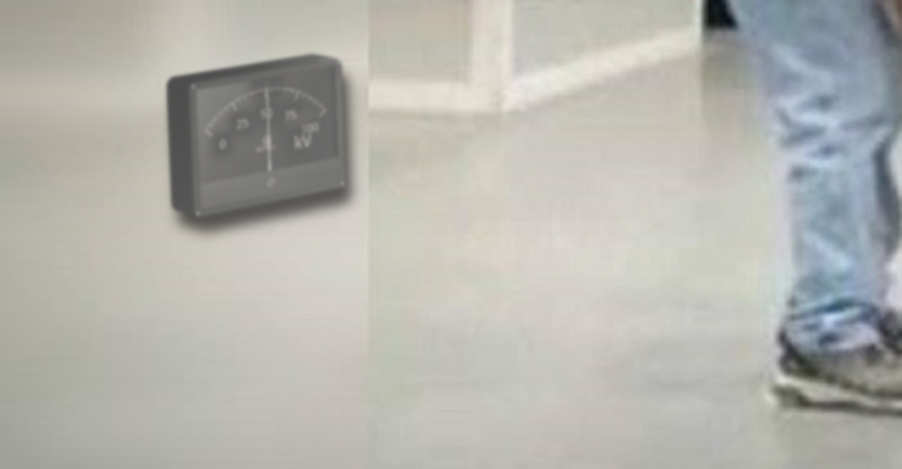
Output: 50 kV
